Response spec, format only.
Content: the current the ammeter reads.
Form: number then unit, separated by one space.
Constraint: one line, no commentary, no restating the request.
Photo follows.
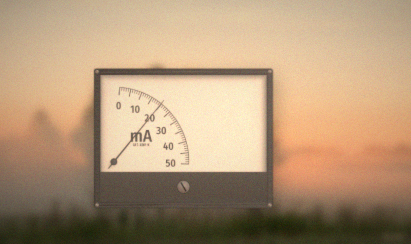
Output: 20 mA
